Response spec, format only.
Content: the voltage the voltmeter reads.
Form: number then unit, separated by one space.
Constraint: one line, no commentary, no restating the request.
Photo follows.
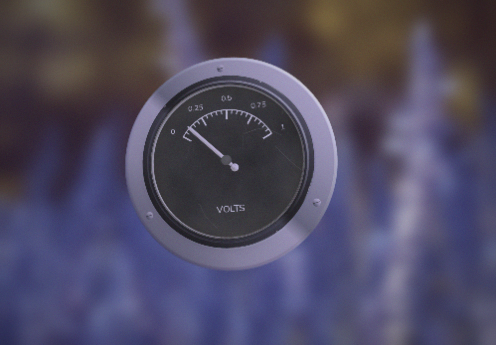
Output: 0.1 V
